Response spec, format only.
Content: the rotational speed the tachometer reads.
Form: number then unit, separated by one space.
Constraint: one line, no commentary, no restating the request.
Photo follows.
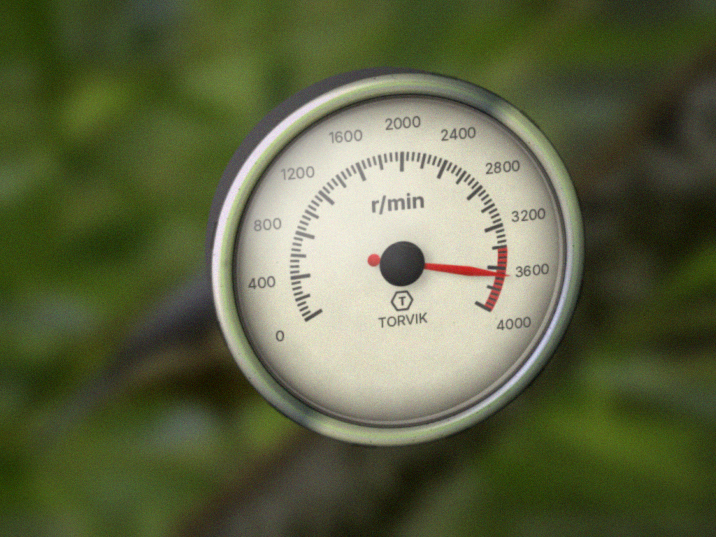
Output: 3650 rpm
